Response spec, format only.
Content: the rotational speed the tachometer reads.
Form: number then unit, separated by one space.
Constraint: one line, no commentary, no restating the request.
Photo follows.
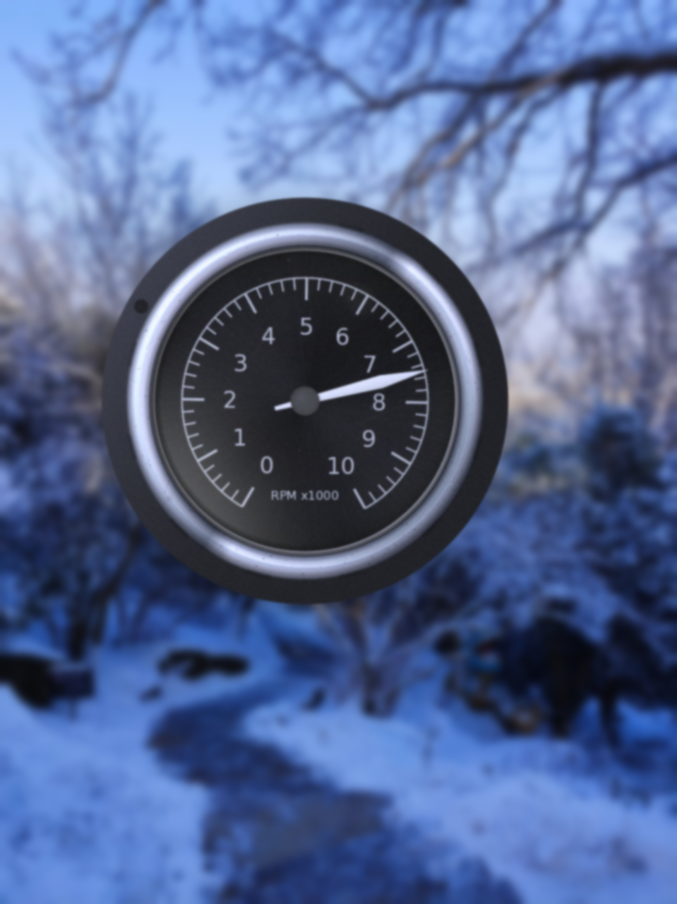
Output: 7500 rpm
